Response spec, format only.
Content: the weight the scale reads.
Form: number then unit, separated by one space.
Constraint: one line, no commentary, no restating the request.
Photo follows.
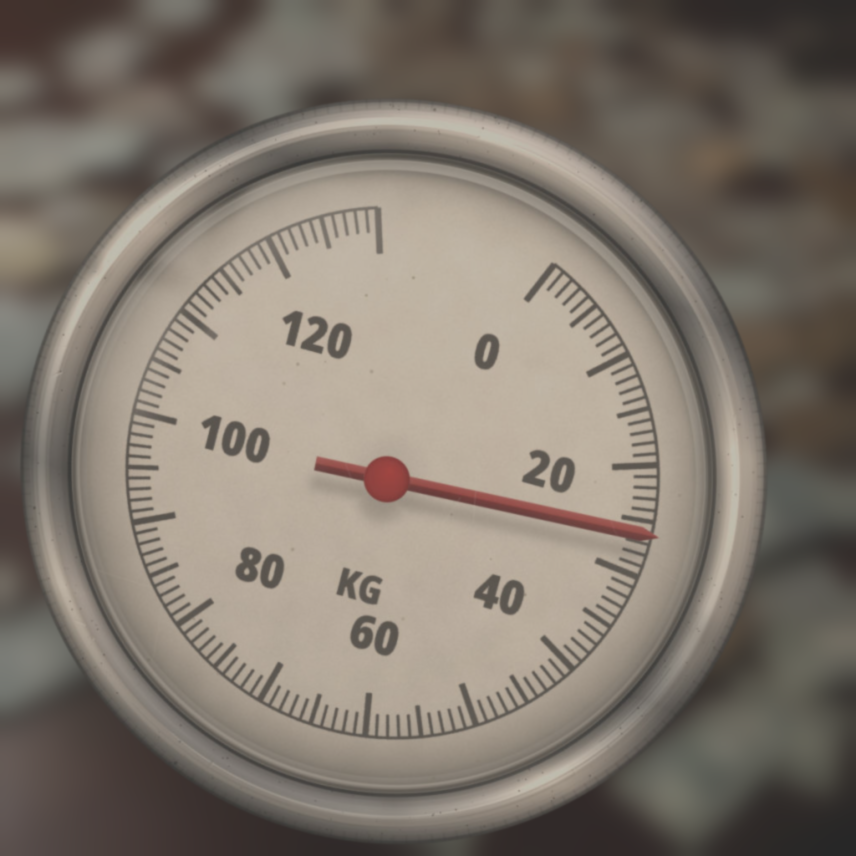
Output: 26 kg
